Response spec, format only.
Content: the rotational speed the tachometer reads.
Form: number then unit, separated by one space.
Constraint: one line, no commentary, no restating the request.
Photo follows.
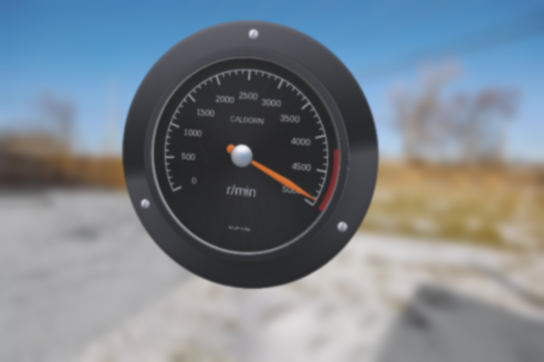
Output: 4900 rpm
